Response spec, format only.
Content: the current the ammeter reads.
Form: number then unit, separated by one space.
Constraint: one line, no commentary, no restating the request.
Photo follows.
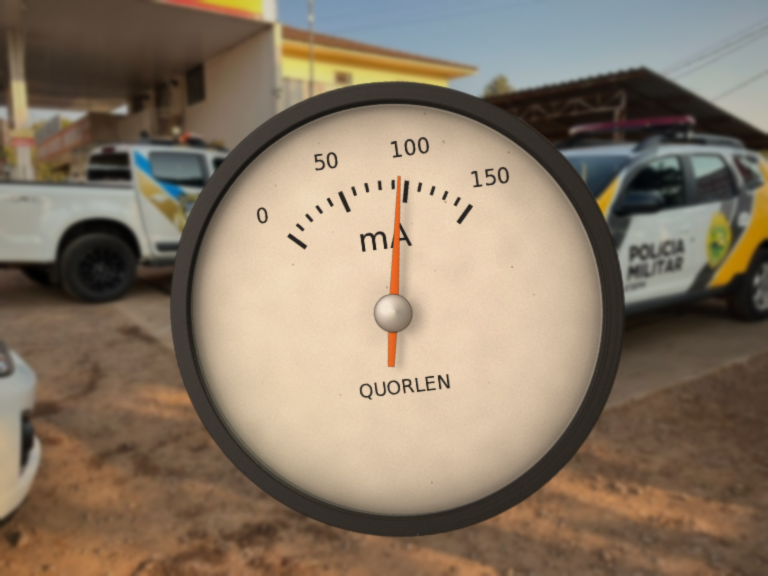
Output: 95 mA
